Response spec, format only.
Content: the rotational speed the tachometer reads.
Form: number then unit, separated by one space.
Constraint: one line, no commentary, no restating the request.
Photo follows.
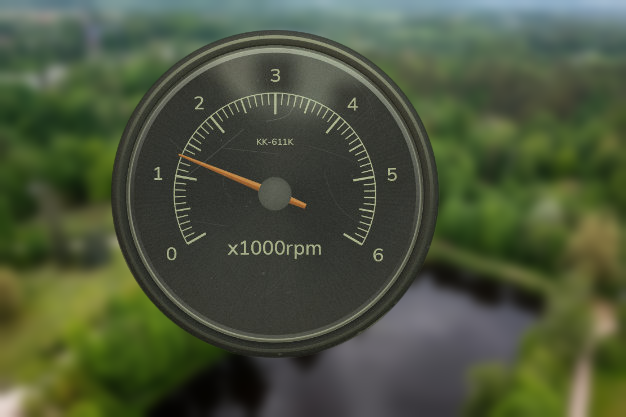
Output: 1300 rpm
